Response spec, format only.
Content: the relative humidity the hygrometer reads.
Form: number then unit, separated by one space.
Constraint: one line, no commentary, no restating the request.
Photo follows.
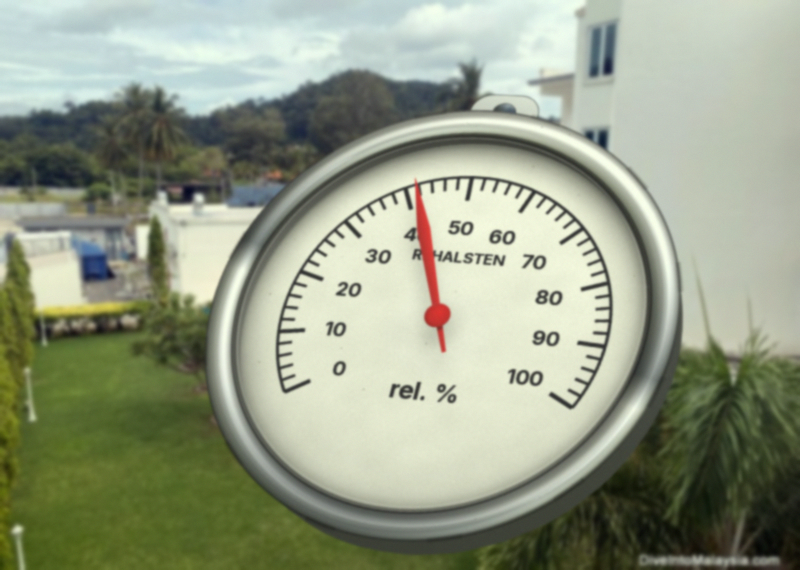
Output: 42 %
